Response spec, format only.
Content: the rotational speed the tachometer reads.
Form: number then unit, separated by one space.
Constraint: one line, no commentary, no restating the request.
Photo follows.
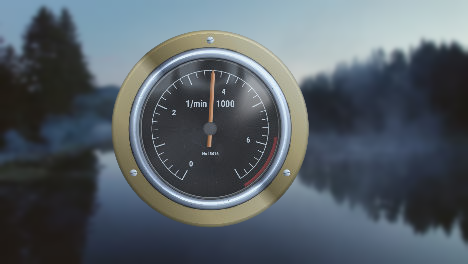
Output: 3600 rpm
